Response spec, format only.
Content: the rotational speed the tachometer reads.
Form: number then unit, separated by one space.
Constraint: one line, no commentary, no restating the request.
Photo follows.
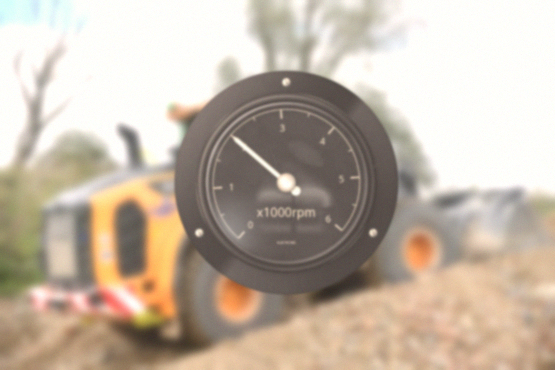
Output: 2000 rpm
